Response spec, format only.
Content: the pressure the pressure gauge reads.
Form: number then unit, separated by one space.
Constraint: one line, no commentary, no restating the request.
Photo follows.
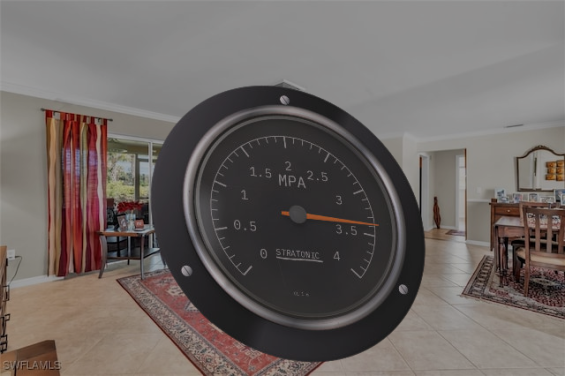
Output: 3.4 MPa
